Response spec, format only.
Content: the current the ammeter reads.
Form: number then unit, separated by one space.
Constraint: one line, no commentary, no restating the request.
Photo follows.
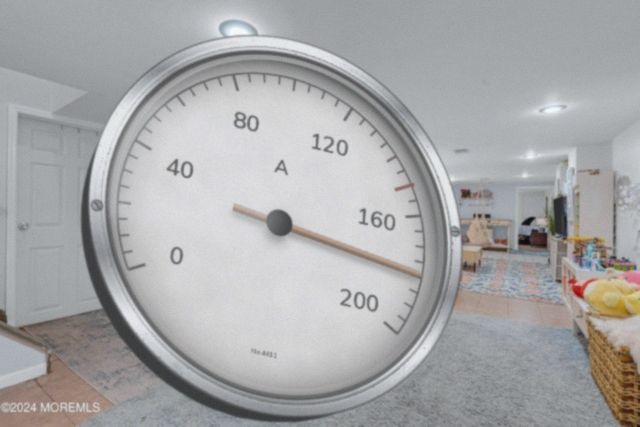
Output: 180 A
